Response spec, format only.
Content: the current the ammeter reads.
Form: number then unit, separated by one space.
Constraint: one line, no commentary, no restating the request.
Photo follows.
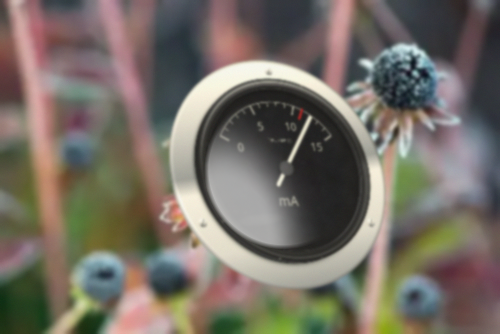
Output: 12 mA
